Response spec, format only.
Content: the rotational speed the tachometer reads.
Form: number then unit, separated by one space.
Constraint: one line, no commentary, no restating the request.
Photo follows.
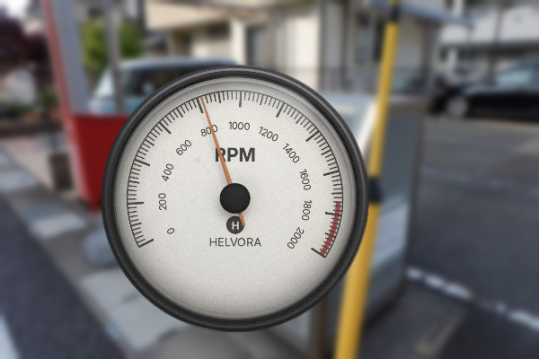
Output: 820 rpm
